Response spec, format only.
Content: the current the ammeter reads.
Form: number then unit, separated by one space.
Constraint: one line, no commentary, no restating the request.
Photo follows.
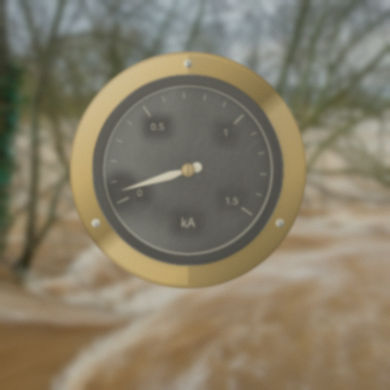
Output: 0.05 kA
